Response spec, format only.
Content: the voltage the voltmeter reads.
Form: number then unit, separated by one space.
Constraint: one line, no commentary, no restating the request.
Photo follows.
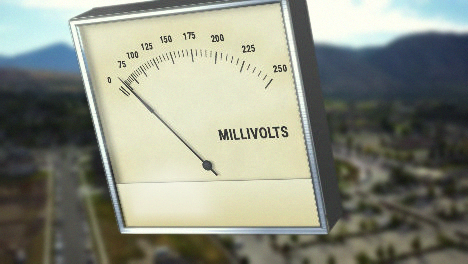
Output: 50 mV
